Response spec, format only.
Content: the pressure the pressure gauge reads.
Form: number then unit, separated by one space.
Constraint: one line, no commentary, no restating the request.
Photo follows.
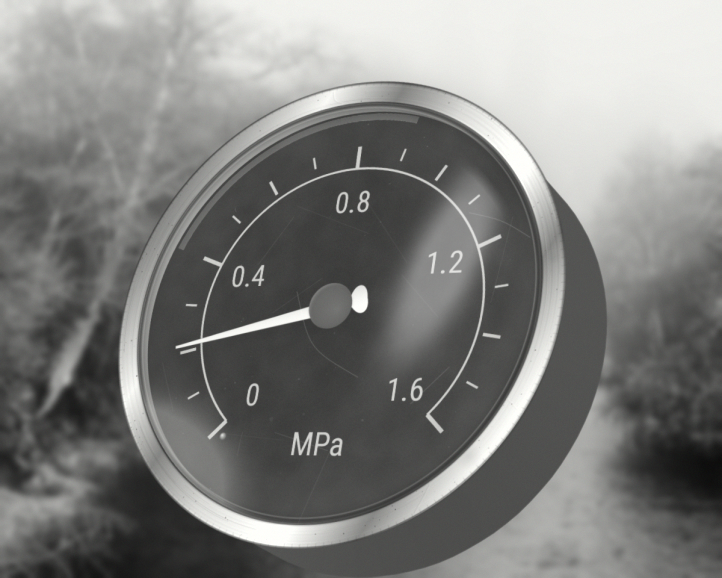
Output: 0.2 MPa
